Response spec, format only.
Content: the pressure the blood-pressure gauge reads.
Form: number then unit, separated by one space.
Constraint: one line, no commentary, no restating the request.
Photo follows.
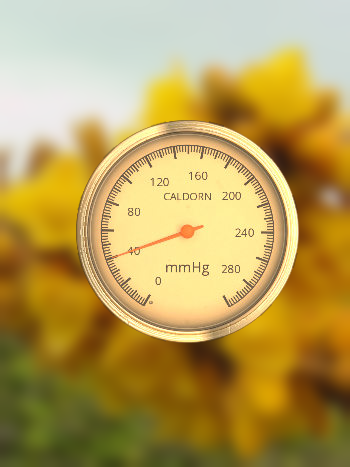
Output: 40 mmHg
